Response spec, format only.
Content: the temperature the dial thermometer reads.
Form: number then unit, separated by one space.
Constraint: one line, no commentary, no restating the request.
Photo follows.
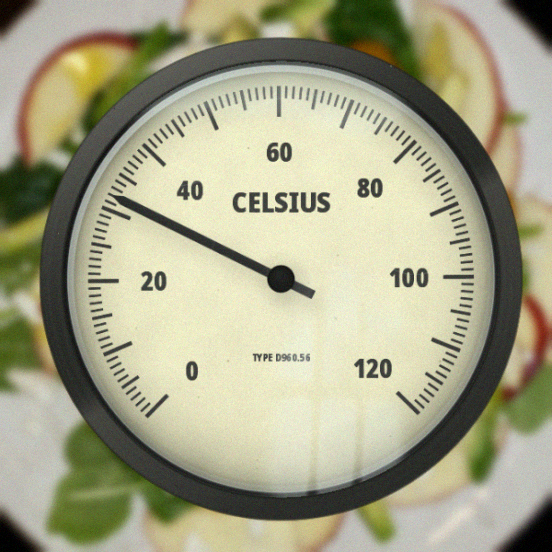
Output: 32 °C
